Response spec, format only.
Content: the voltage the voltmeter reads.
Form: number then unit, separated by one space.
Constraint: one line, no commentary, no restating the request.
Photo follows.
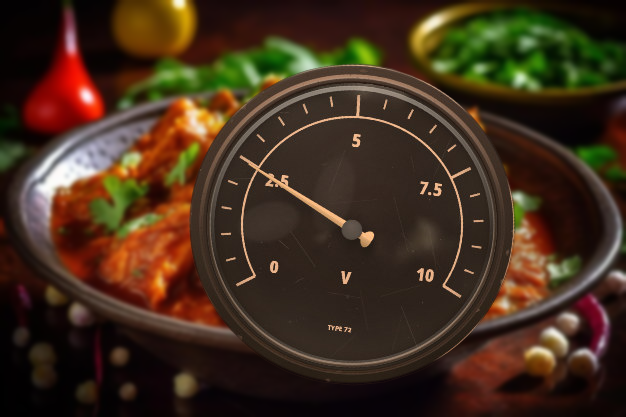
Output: 2.5 V
